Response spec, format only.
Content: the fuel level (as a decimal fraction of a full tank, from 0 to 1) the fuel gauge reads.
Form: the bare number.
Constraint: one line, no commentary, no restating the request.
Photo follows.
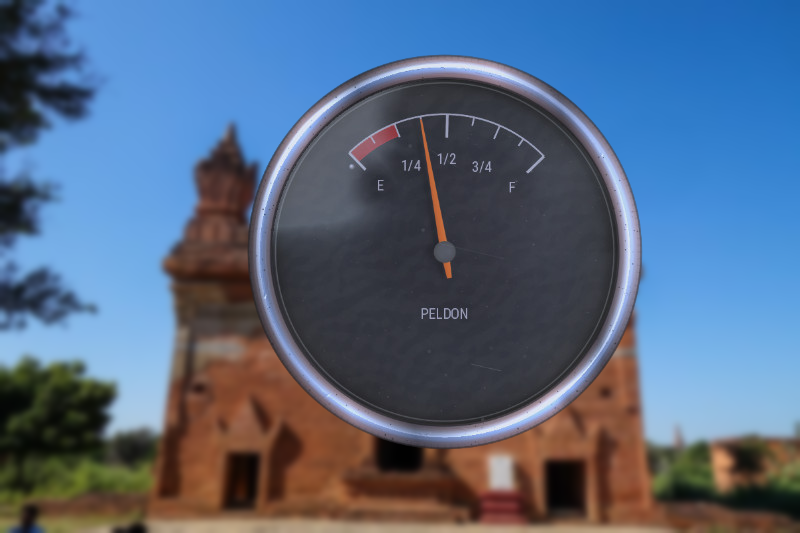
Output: 0.375
